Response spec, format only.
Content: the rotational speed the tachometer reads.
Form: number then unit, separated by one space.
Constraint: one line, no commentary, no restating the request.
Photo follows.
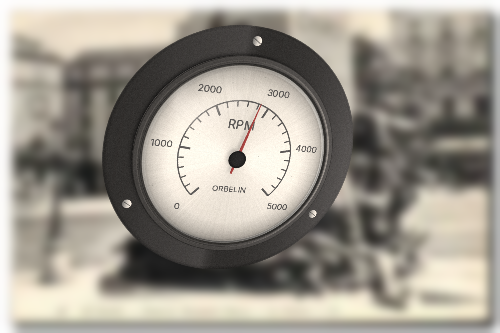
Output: 2800 rpm
